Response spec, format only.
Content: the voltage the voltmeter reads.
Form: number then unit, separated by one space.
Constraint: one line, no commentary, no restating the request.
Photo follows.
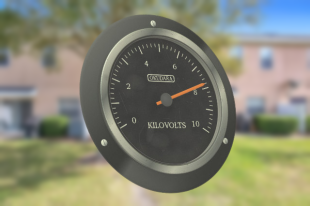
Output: 7.8 kV
